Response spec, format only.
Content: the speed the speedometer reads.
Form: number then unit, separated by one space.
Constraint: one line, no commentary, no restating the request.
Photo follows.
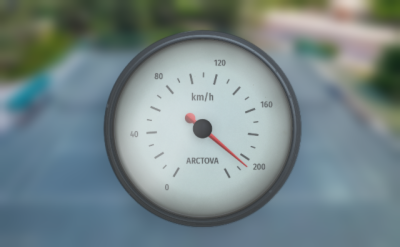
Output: 205 km/h
